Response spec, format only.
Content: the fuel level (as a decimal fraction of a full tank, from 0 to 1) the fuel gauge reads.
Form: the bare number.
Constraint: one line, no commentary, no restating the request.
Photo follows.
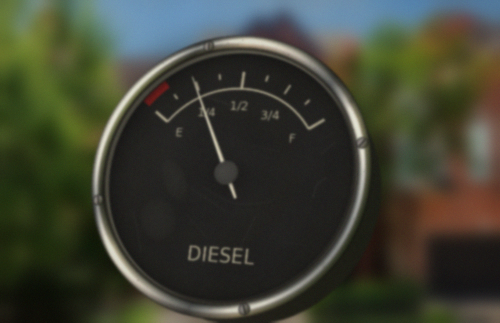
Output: 0.25
